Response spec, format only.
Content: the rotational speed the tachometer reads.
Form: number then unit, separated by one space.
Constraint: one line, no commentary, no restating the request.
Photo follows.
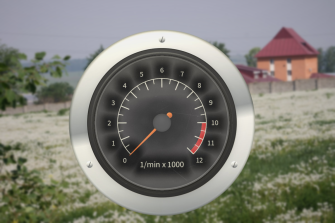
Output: 0 rpm
